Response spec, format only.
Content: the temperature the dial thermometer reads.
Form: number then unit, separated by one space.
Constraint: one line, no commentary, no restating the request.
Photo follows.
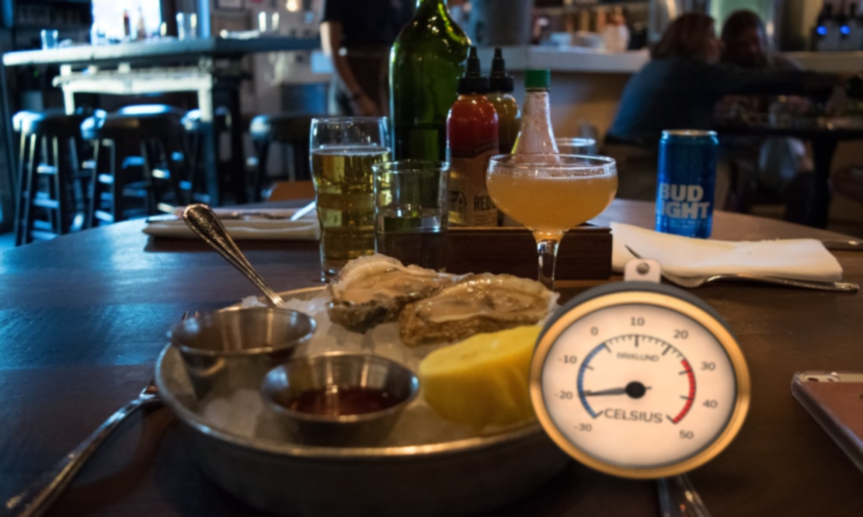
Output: -20 °C
